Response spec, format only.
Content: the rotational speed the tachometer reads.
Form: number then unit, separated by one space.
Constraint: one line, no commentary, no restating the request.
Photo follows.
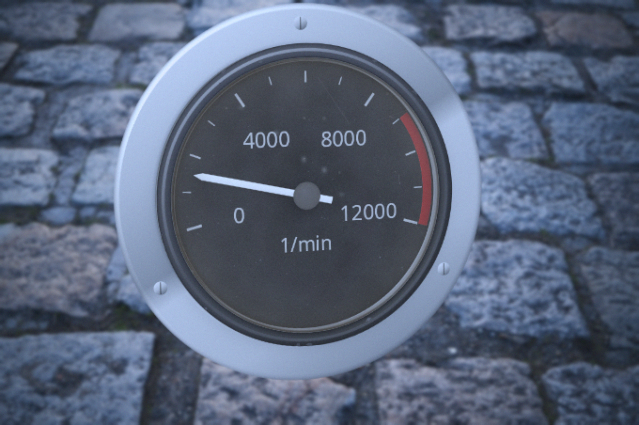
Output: 1500 rpm
